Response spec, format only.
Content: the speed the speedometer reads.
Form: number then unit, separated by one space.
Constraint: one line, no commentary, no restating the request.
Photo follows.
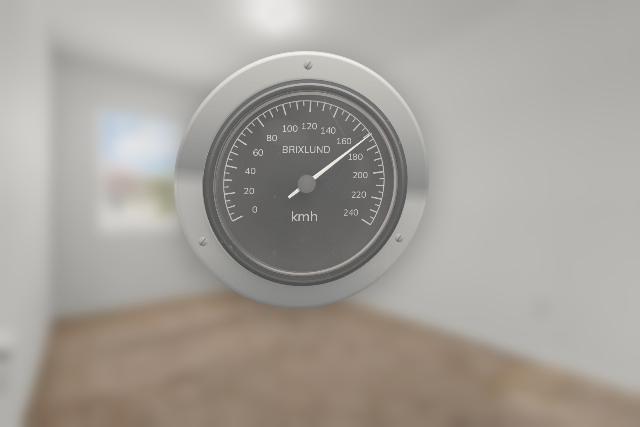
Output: 170 km/h
